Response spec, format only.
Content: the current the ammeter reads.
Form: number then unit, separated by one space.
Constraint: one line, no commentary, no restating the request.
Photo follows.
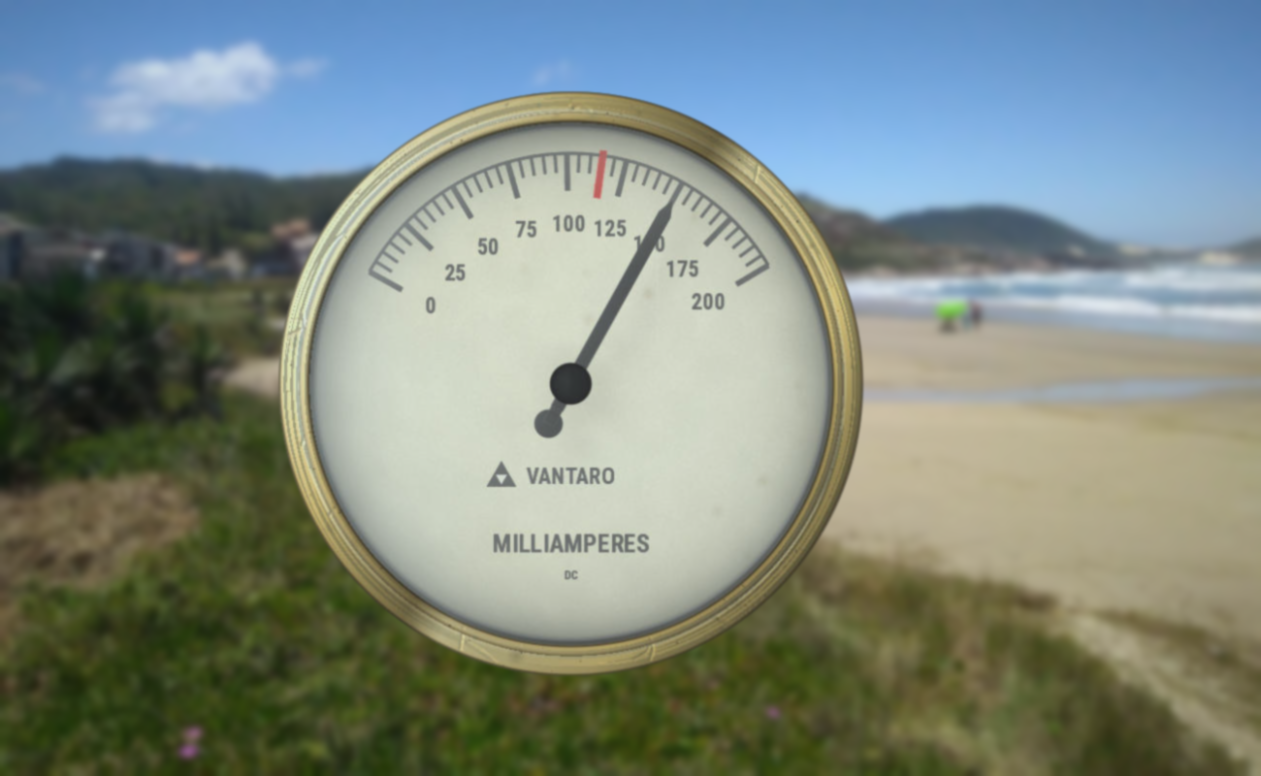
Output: 150 mA
